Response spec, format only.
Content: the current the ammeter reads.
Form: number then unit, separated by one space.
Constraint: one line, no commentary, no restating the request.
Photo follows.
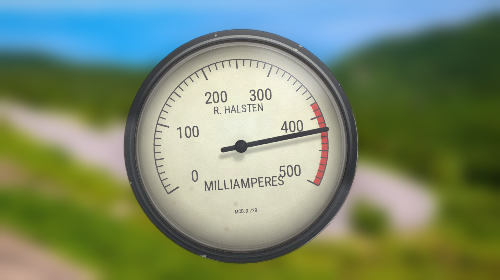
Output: 420 mA
